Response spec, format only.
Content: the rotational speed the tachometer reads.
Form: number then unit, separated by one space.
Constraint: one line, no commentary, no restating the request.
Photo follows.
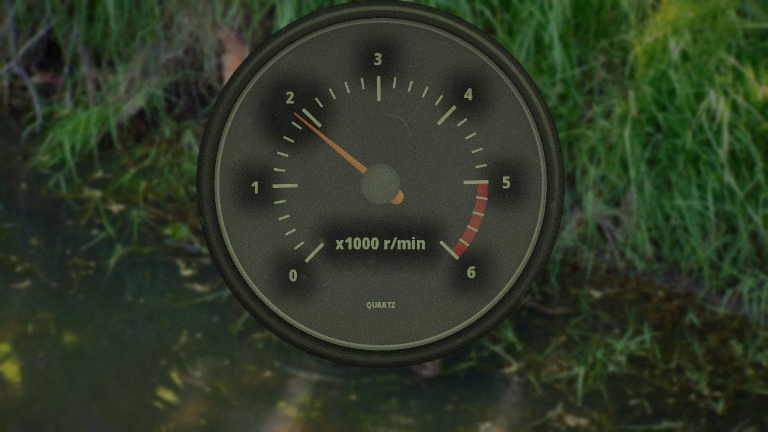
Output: 1900 rpm
